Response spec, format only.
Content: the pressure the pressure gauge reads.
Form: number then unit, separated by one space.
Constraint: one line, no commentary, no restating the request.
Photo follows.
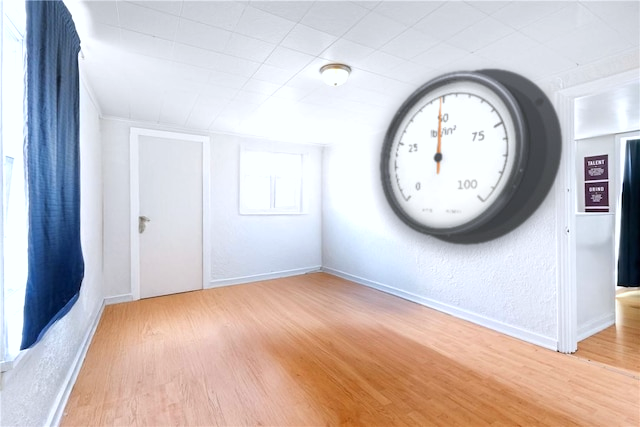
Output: 50 psi
